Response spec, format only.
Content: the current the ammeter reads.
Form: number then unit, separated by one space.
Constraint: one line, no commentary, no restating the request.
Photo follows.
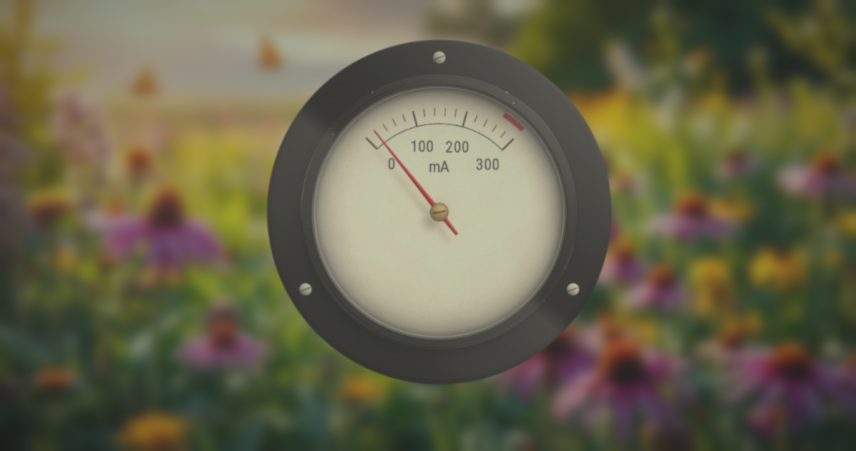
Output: 20 mA
